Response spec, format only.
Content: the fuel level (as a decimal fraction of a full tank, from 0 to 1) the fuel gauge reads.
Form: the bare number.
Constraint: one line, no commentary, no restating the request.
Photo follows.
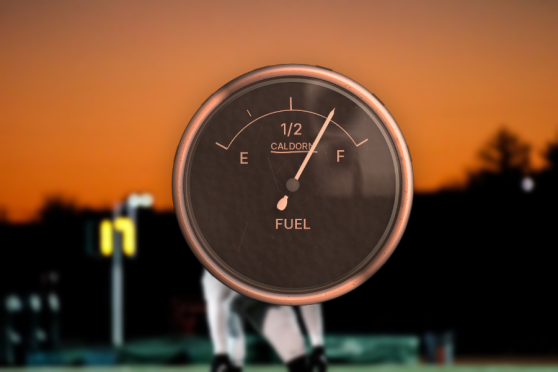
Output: 0.75
